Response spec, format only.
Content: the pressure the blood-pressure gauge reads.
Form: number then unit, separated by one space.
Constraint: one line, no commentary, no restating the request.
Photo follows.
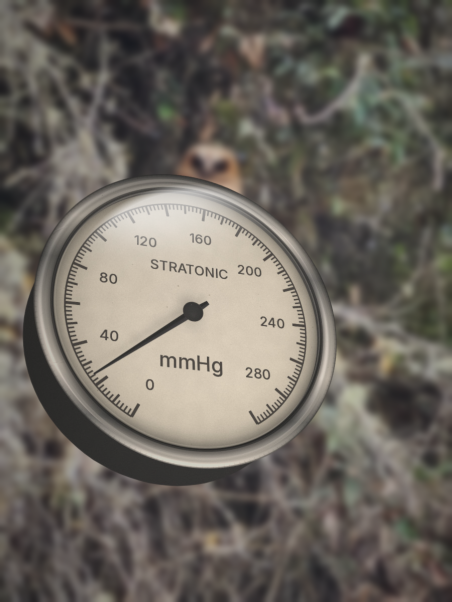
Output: 24 mmHg
